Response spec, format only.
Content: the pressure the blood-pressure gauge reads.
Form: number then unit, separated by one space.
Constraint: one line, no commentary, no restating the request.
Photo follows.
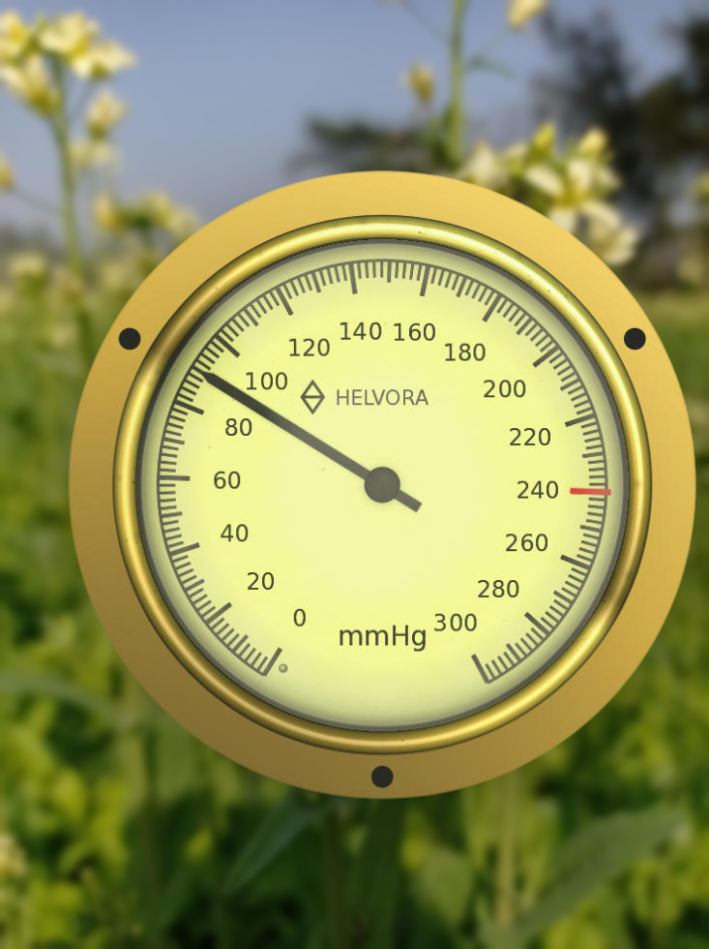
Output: 90 mmHg
